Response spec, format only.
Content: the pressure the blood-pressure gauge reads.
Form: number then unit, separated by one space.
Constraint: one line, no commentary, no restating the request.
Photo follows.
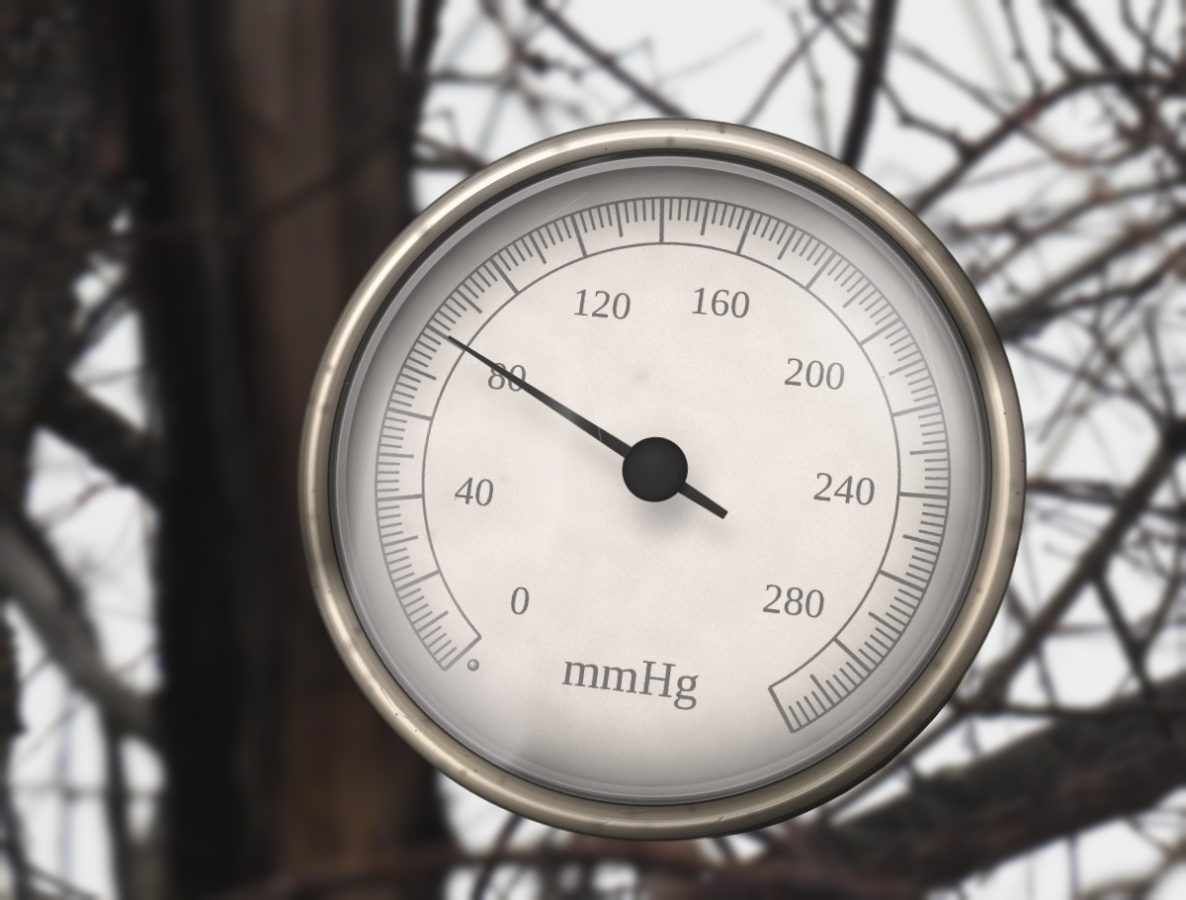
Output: 80 mmHg
